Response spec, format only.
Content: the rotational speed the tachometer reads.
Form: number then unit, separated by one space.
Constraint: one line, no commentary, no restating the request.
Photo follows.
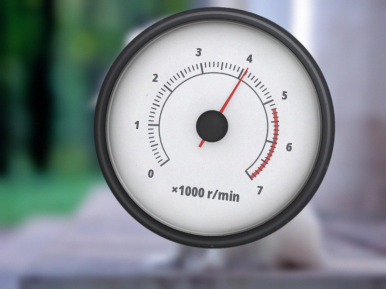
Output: 4100 rpm
